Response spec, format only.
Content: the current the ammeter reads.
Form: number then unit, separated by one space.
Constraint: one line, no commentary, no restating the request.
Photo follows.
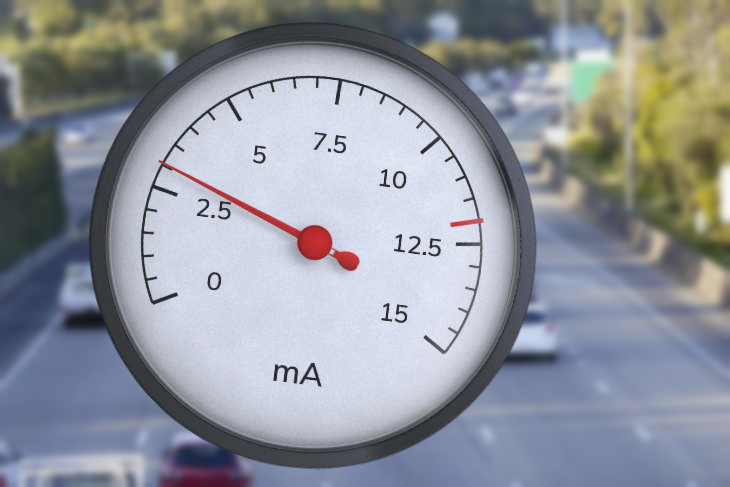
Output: 3 mA
